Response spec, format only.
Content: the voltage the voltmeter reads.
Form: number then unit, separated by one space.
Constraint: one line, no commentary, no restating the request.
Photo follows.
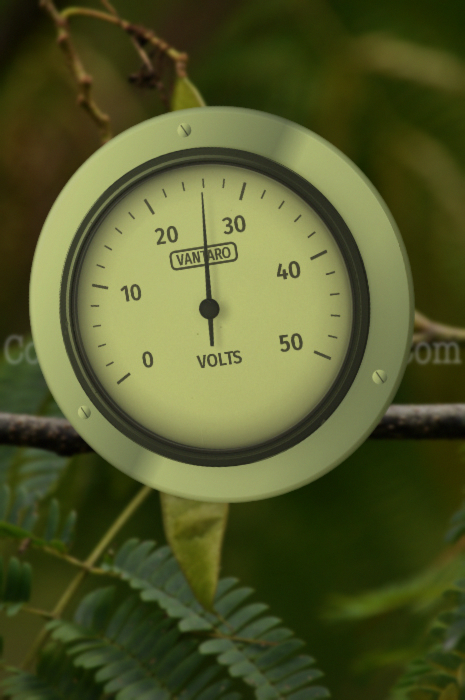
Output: 26 V
